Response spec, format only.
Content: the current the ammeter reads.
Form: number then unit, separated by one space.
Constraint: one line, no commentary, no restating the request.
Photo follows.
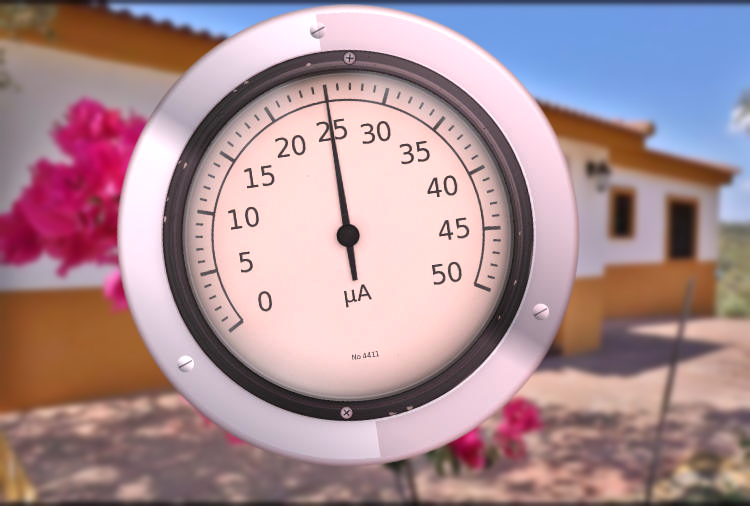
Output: 25 µA
